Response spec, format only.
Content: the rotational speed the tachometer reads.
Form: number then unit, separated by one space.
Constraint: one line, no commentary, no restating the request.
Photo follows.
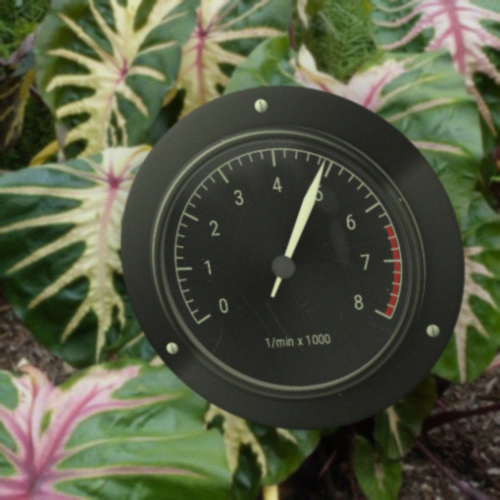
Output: 4900 rpm
